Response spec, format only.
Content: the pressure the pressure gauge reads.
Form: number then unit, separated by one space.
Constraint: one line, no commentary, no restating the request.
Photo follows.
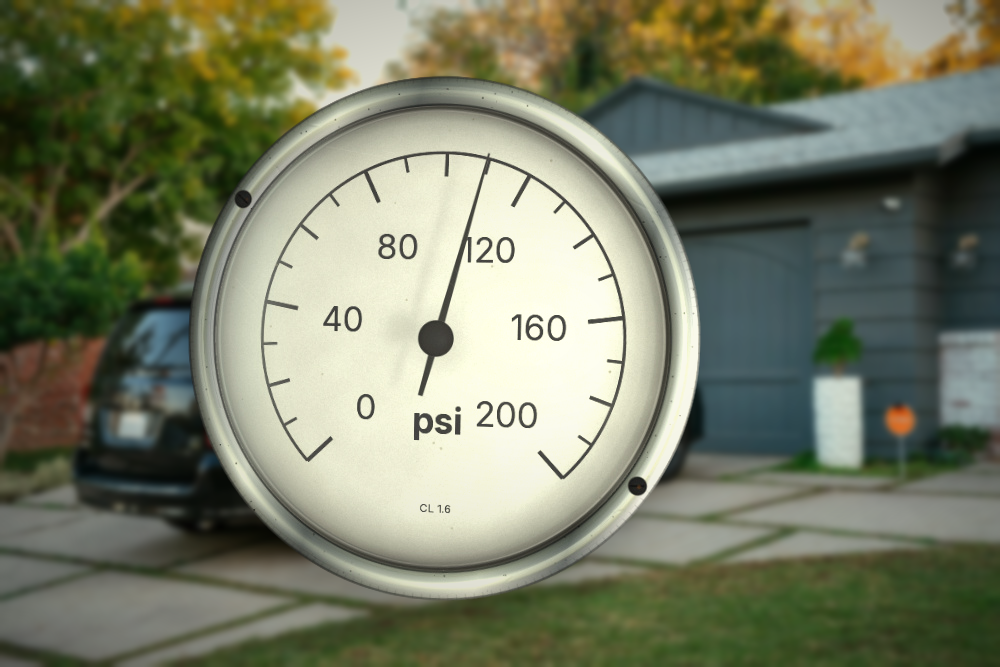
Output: 110 psi
